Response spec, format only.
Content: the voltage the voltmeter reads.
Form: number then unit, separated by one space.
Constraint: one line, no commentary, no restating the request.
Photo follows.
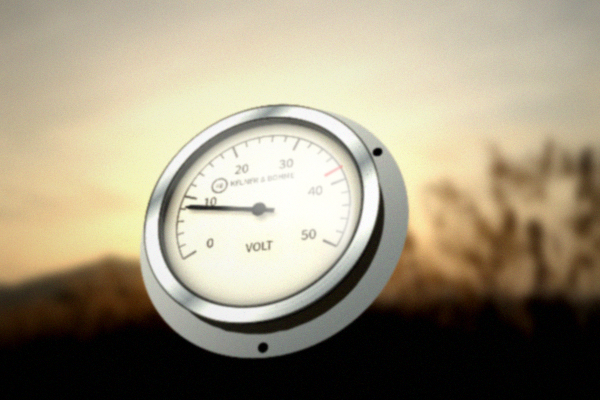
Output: 8 V
